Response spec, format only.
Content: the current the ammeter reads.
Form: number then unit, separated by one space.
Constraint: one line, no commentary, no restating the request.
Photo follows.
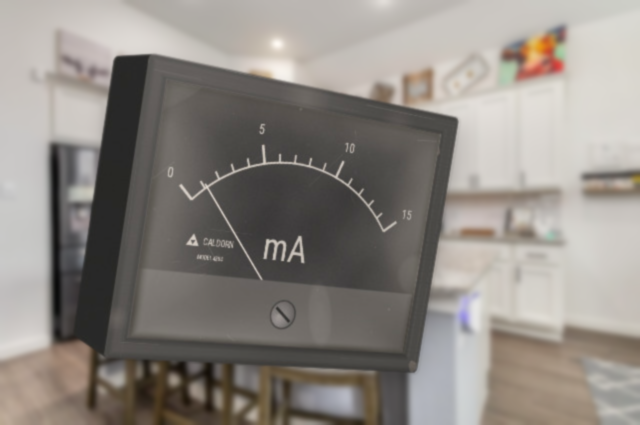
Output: 1 mA
